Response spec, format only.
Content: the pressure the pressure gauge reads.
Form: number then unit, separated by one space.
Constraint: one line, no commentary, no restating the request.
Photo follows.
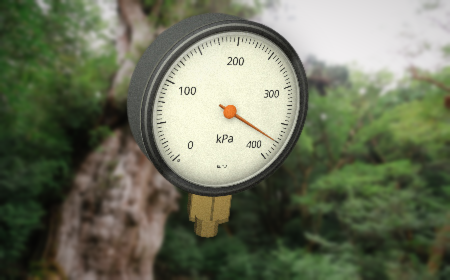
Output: 375 kPa
